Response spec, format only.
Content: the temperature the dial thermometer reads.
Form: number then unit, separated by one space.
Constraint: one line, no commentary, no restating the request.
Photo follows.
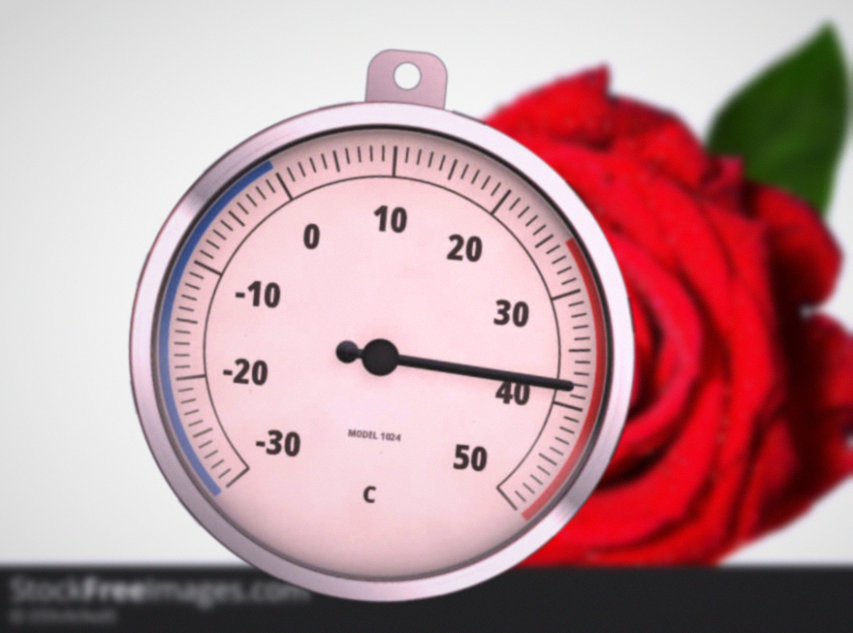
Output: 38 °C
